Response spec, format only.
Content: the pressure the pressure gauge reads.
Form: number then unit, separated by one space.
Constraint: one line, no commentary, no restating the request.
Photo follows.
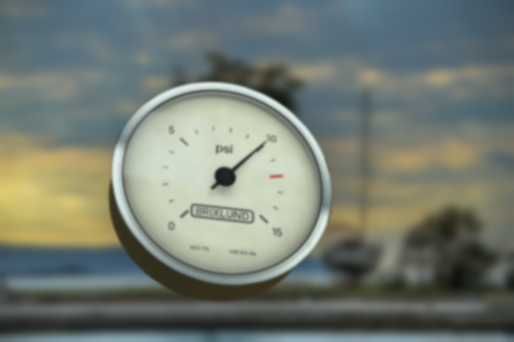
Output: 10 psi
